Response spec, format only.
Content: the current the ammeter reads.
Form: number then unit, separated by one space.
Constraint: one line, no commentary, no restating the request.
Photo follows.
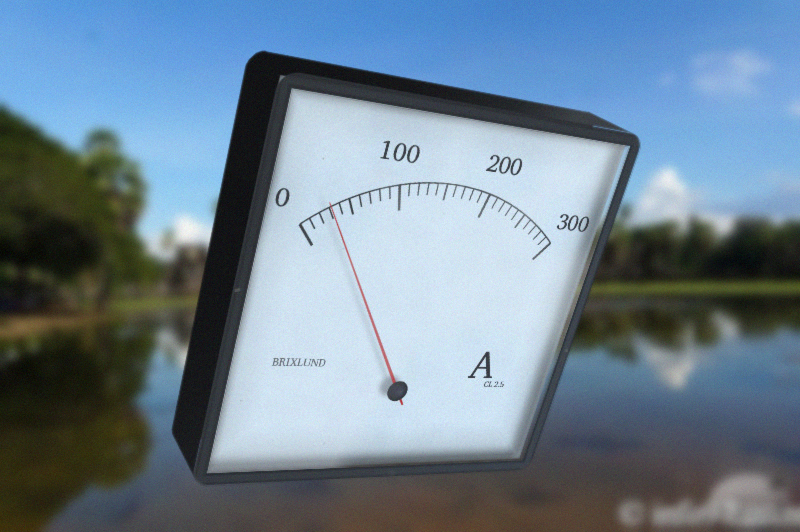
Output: 30 A
